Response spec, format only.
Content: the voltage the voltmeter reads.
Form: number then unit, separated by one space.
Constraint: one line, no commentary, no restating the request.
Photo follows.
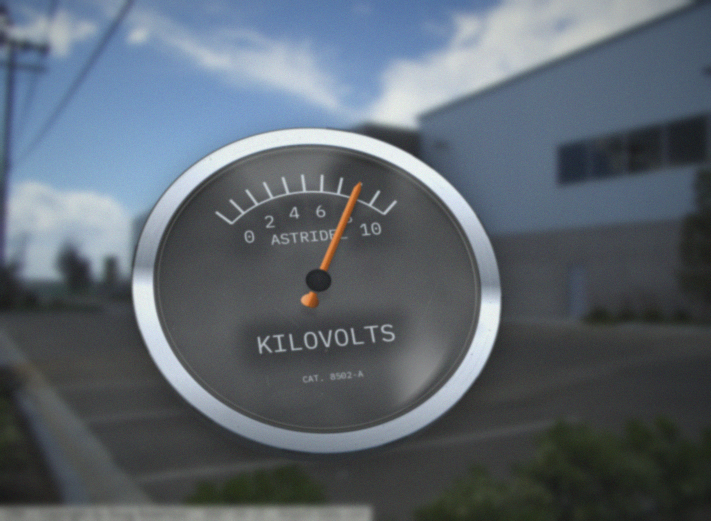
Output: 8 kV
